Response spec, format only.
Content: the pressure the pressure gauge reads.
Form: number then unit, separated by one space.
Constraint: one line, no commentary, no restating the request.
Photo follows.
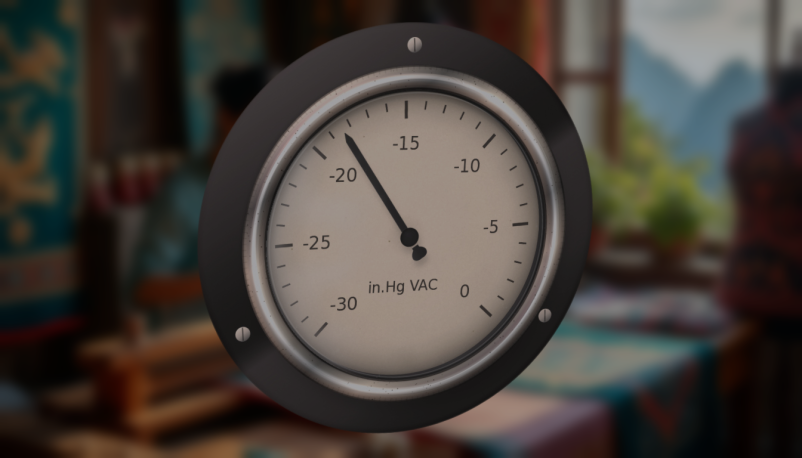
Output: -18.5 inHg
